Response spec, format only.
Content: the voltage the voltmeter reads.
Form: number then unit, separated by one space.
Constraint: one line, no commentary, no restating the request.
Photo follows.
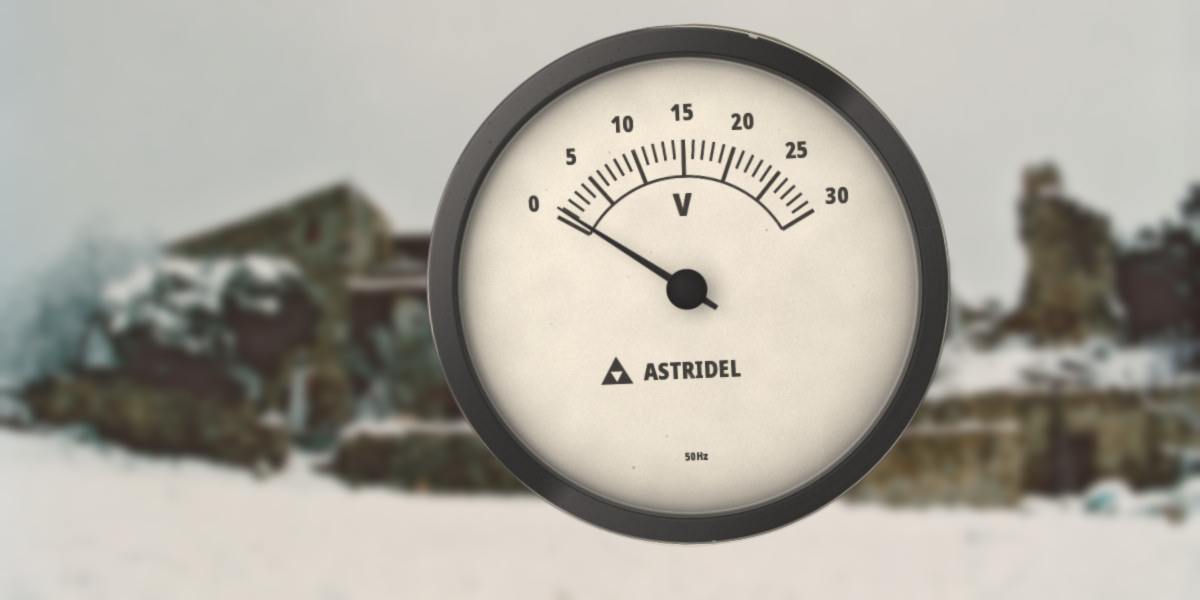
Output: 1 V
